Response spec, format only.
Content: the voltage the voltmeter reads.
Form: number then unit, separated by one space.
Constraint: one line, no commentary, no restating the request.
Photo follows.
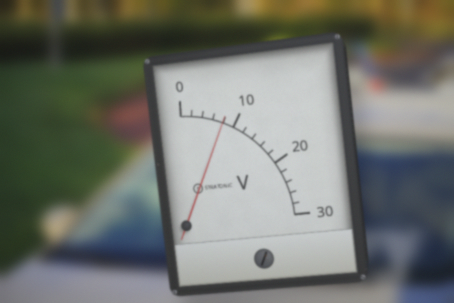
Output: 8 V
